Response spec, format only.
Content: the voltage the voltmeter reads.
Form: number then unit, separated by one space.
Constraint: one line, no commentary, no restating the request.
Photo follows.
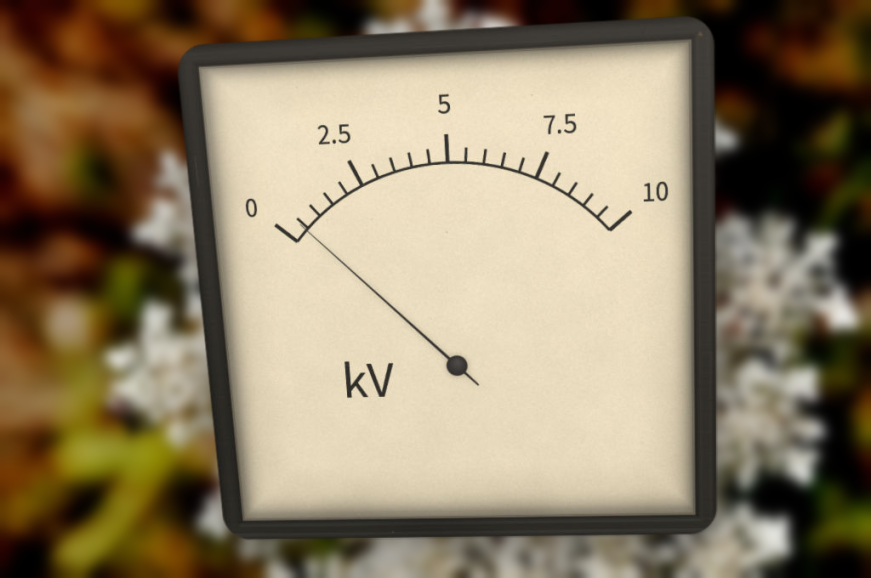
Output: 0.5 kV
